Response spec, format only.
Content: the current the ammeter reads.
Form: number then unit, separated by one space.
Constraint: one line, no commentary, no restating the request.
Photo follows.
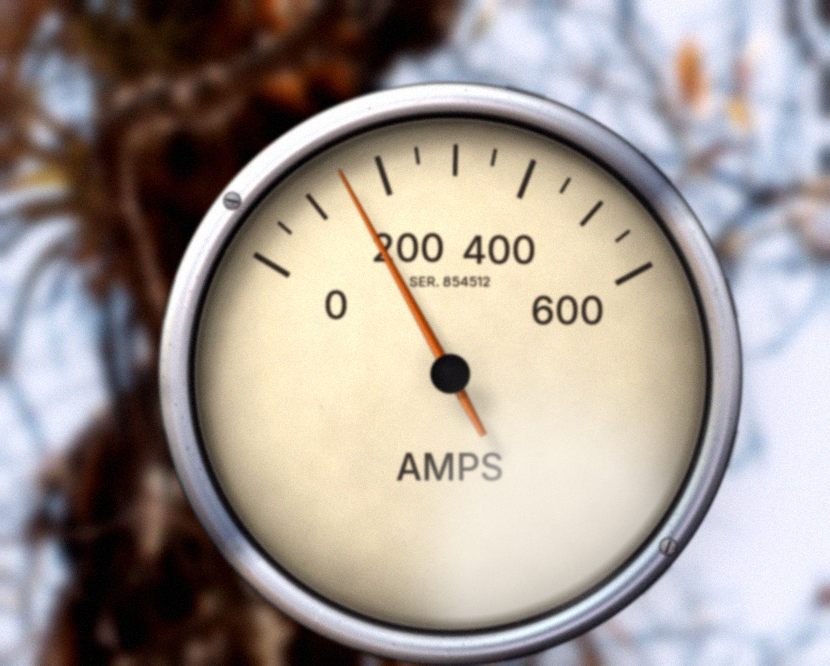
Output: 150 A
